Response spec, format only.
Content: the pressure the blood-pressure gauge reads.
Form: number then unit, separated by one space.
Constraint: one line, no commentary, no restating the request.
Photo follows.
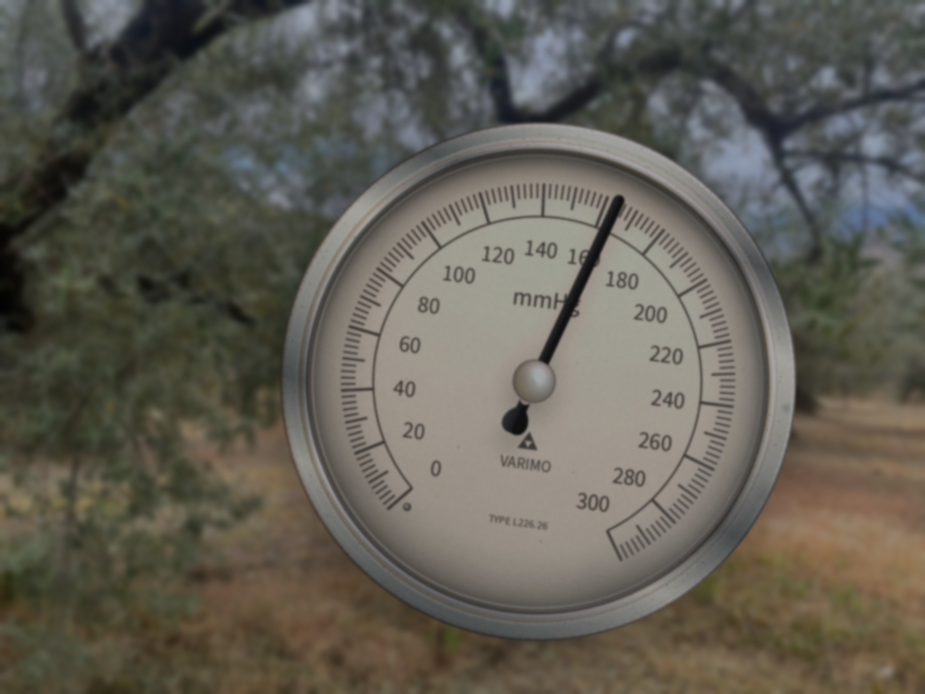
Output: 164 mmHg
